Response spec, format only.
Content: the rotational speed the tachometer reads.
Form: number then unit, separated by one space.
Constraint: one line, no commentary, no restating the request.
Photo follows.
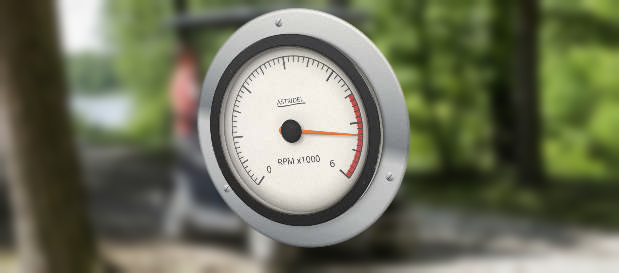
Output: 5200 rpm
